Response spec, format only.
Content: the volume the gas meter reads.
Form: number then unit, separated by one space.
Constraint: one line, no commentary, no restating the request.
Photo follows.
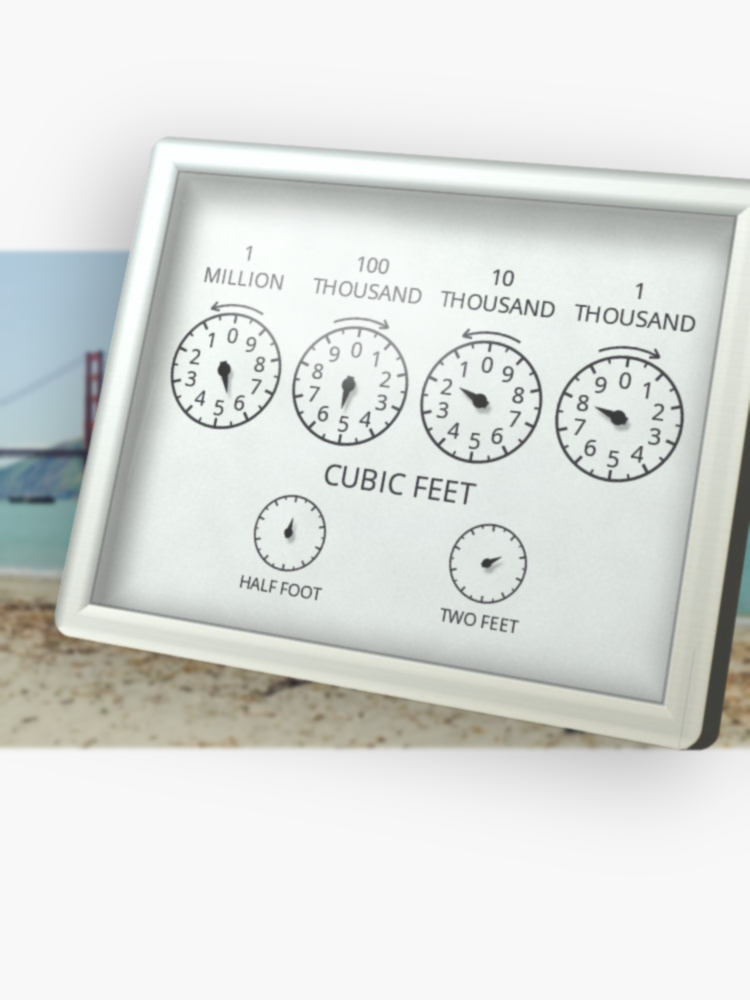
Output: 551800 ft³
